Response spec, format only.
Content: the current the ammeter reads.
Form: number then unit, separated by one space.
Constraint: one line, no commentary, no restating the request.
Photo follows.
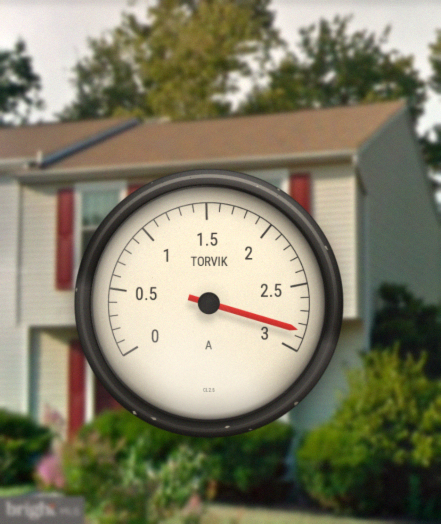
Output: 2.85 A
